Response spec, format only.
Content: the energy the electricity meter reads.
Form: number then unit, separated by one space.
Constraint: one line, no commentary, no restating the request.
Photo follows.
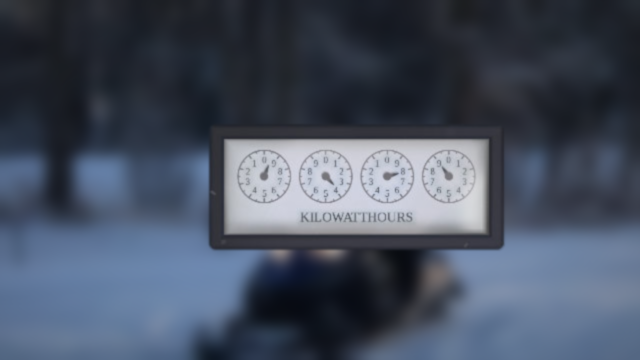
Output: 9379 kWh
